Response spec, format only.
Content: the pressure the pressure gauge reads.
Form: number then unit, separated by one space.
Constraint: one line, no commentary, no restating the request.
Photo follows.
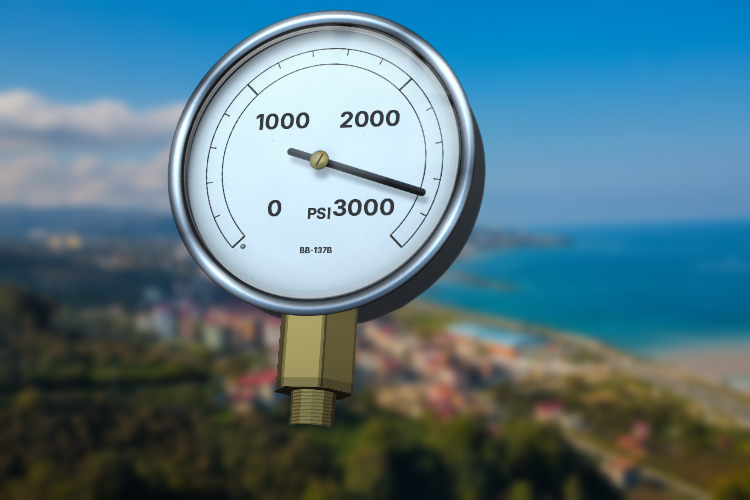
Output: 2700 psi
